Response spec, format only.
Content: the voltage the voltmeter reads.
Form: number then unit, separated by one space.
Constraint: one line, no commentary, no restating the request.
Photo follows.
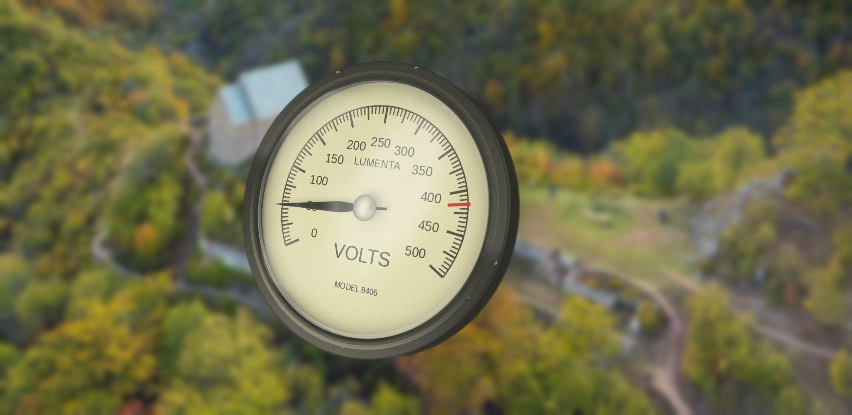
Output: 50 V
